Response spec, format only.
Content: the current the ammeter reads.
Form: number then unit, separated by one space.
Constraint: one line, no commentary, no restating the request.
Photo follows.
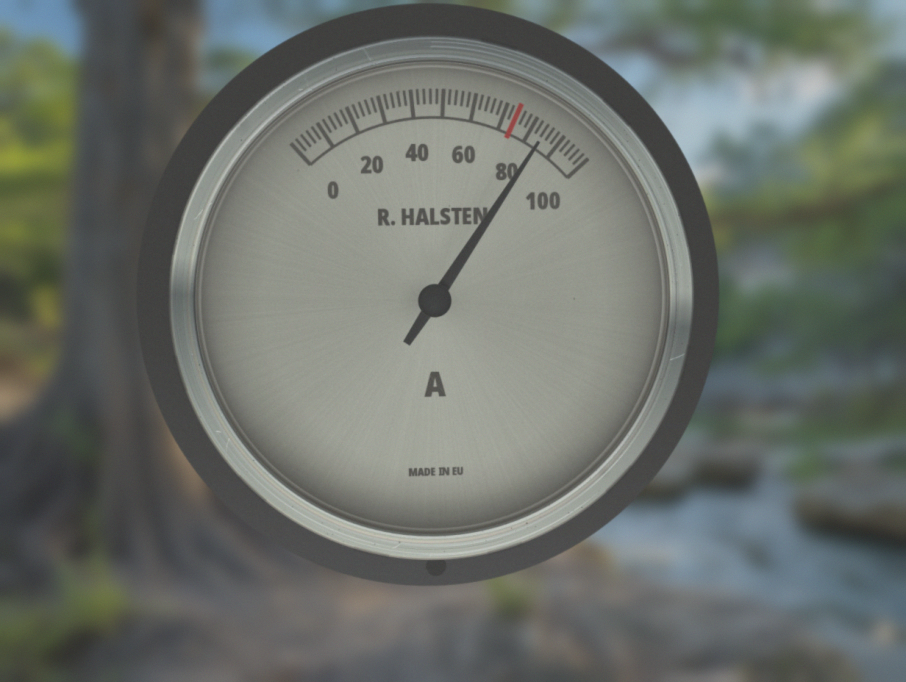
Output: 84 A
